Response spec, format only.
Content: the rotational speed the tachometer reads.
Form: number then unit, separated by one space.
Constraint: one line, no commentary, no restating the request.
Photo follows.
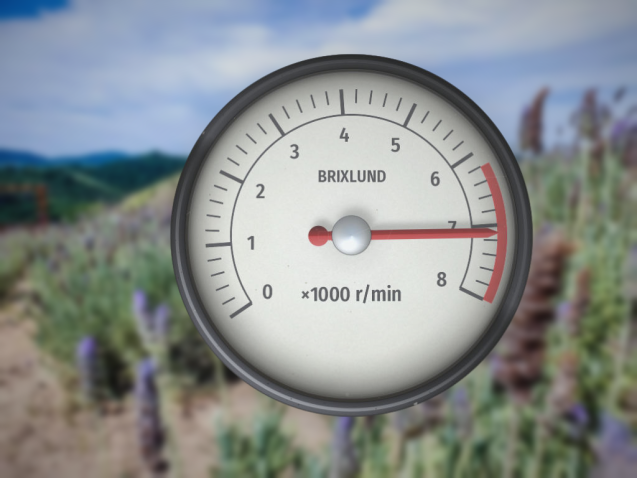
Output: 7100 rpm
